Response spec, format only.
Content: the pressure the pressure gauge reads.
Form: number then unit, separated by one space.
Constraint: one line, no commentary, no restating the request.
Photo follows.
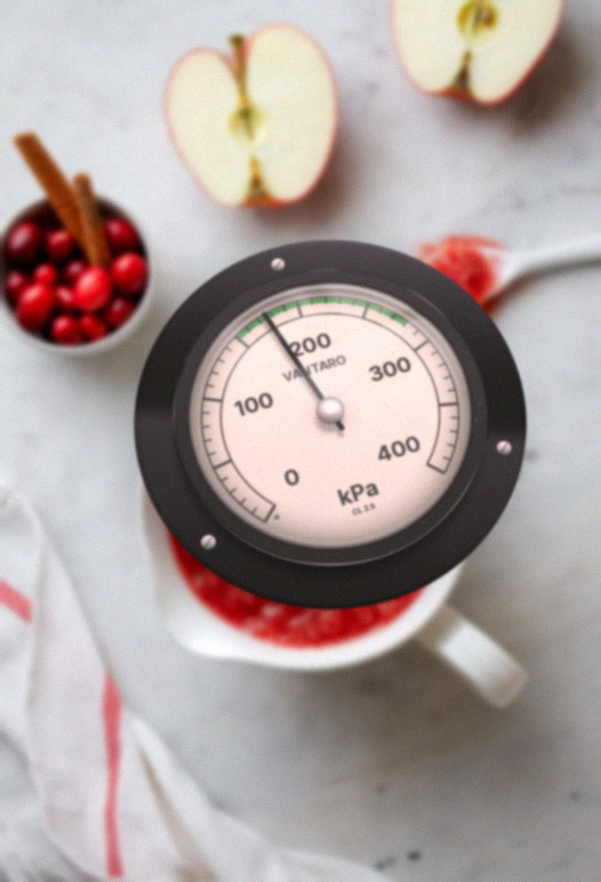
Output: 175 kPa
